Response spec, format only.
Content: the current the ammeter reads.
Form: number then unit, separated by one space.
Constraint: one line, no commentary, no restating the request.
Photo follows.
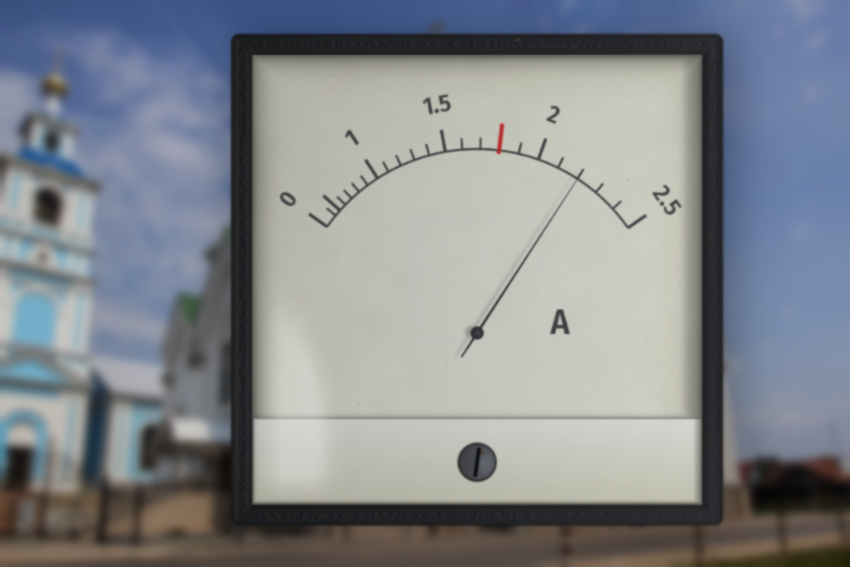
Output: 2.2 A
